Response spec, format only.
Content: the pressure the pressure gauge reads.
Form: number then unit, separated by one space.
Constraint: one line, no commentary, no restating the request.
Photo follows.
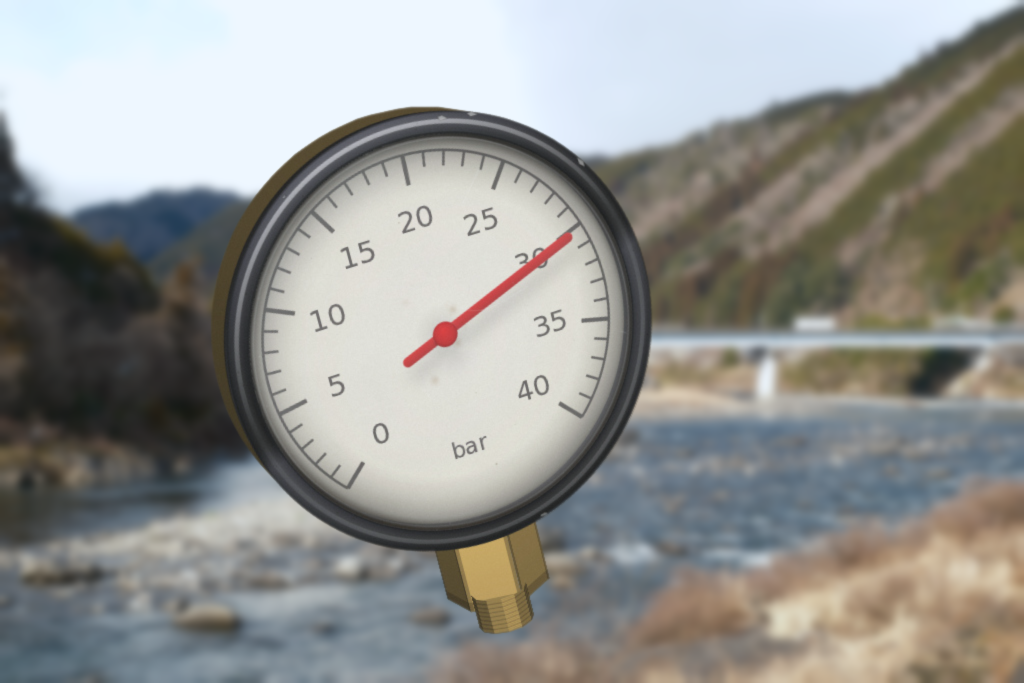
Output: 30 bar
